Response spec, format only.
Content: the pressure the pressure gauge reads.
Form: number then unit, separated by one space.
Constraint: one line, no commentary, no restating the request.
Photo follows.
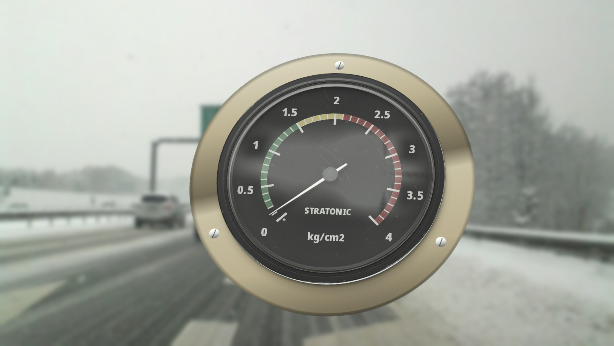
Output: 0.1 kg/cm²
